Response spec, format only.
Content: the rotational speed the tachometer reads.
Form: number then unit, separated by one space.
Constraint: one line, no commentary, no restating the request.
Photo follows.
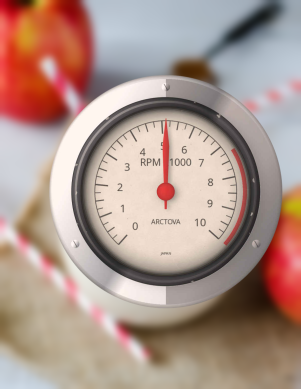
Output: 5125 rpm
